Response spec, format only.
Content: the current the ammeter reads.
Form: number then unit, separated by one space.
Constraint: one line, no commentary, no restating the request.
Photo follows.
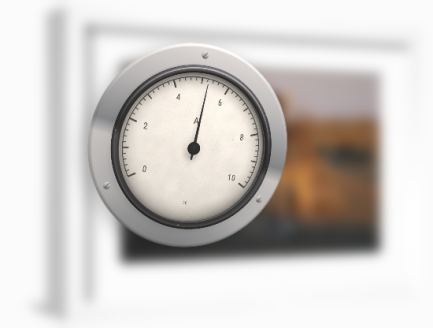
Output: 5.2 A
